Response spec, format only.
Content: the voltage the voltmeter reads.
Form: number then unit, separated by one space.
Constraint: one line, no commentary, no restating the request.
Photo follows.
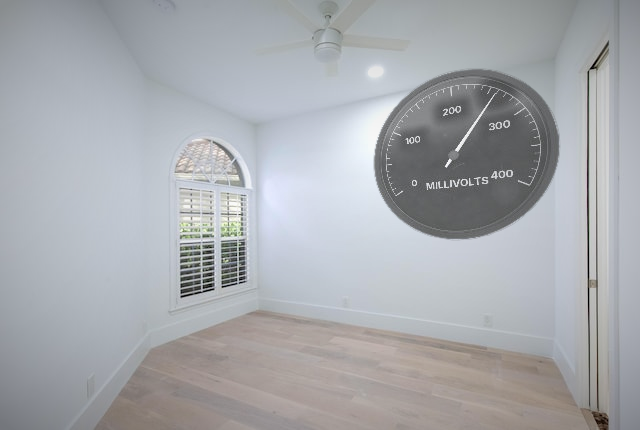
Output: 260 mV
